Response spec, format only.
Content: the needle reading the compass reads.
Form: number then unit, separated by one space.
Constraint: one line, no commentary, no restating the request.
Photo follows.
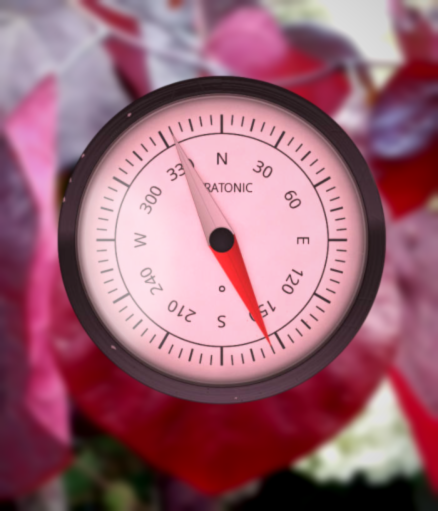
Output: 155 °
